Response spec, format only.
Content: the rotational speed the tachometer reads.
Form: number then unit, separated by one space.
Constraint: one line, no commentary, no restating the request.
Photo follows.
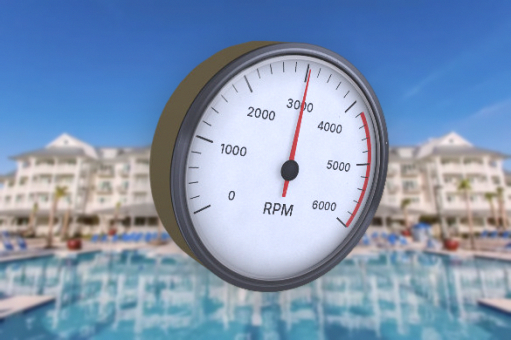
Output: 3000 rpm
